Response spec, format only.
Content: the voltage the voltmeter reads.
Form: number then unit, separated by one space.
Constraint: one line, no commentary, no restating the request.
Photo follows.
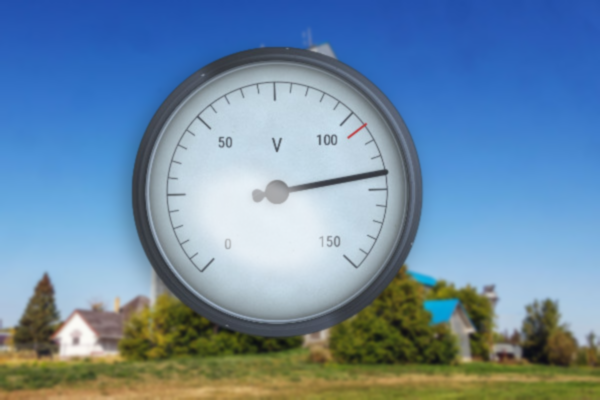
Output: 120 V
